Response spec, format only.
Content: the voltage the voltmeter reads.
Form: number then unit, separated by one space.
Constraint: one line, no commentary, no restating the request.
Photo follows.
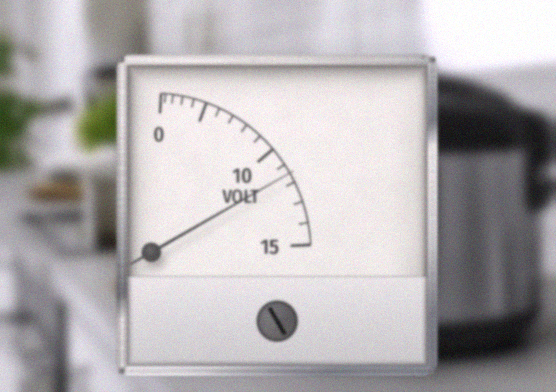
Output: 11.5 V
